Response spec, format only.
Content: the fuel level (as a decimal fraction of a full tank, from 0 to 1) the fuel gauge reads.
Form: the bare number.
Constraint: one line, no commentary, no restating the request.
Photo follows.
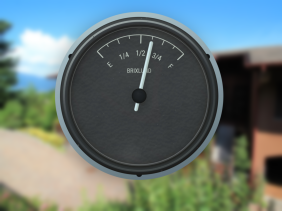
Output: 0.625
